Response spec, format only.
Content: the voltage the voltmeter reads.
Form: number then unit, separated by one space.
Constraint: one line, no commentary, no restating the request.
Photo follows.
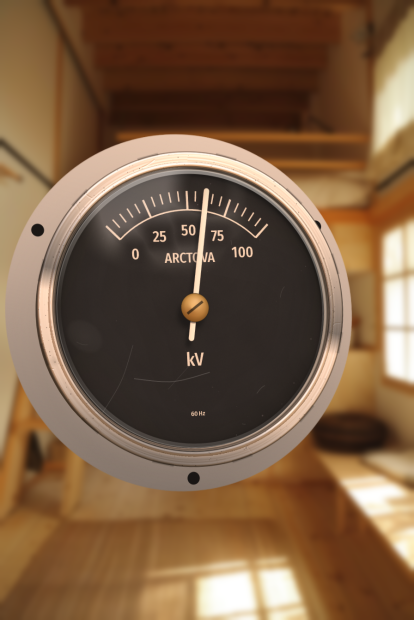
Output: 60 kV
